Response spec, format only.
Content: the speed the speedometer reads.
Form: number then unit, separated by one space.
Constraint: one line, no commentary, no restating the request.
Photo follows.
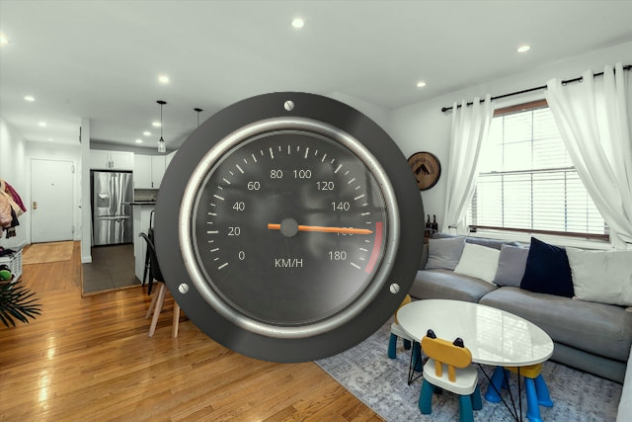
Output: 160 km/h
